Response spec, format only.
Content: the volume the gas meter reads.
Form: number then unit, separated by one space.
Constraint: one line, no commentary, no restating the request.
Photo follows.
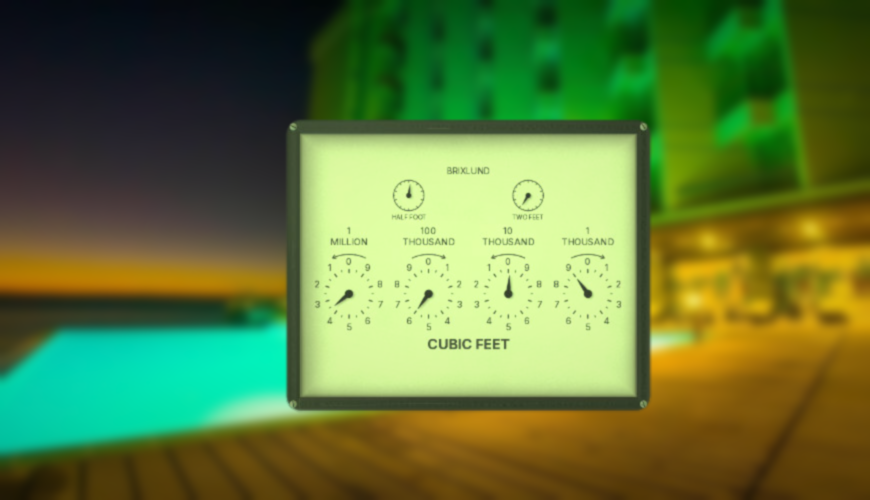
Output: 359900 ft³
